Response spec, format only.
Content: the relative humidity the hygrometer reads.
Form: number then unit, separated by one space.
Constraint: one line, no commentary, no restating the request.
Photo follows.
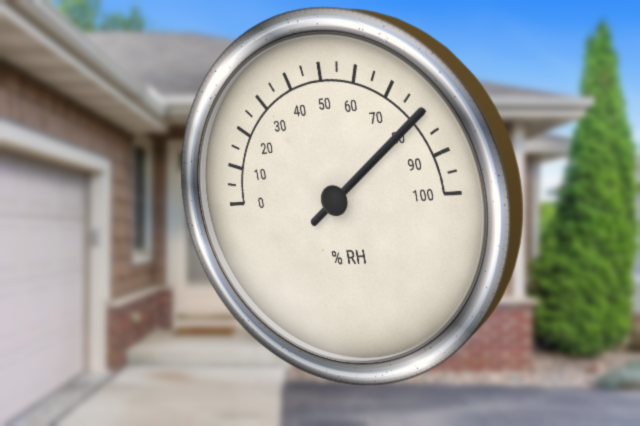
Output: 80 %
